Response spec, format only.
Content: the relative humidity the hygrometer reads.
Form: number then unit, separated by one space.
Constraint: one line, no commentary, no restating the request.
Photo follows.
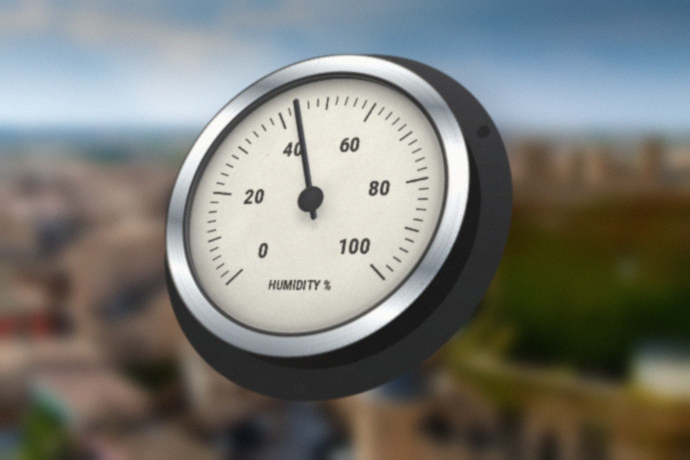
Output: 44 %
